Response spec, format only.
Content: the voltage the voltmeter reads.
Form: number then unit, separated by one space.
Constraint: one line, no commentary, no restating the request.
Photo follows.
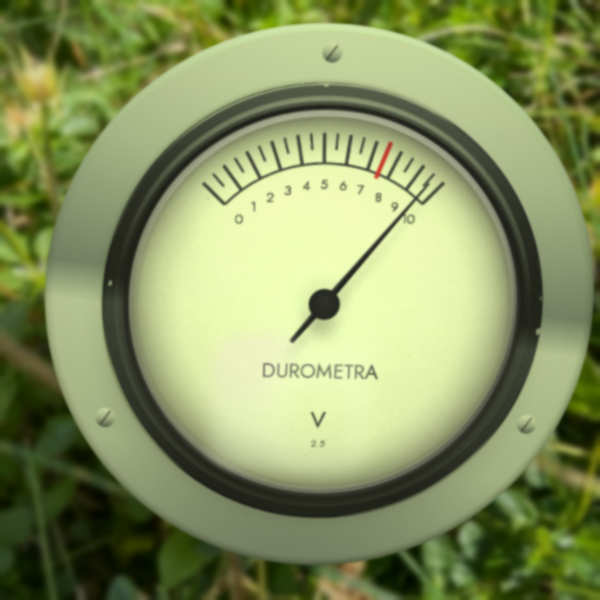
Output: 9.5 V
